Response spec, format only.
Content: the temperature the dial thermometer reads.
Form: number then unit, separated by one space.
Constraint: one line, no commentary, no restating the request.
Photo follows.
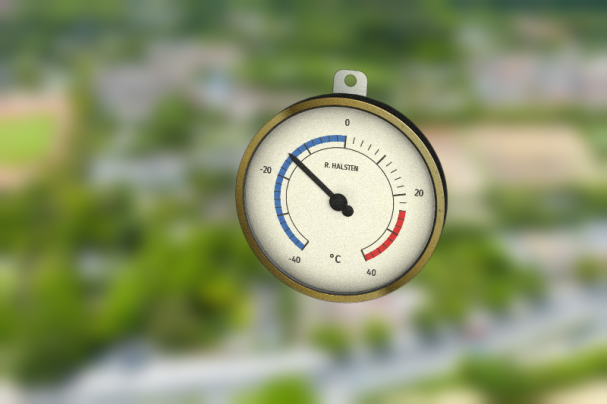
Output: -14 °C
